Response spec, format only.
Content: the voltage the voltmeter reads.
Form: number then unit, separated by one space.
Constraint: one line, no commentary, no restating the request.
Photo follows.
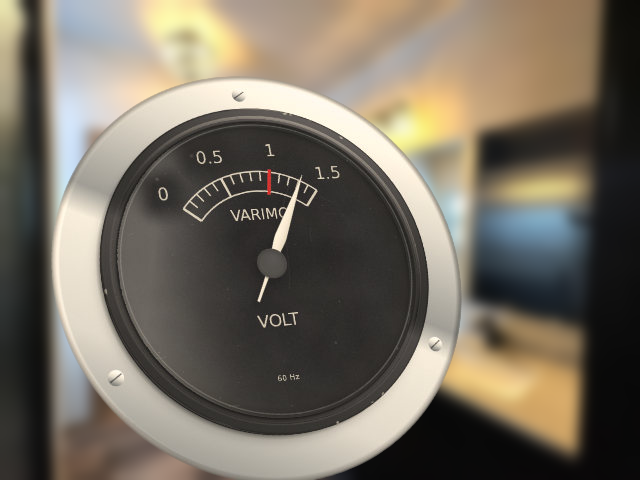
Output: 1.3 V
